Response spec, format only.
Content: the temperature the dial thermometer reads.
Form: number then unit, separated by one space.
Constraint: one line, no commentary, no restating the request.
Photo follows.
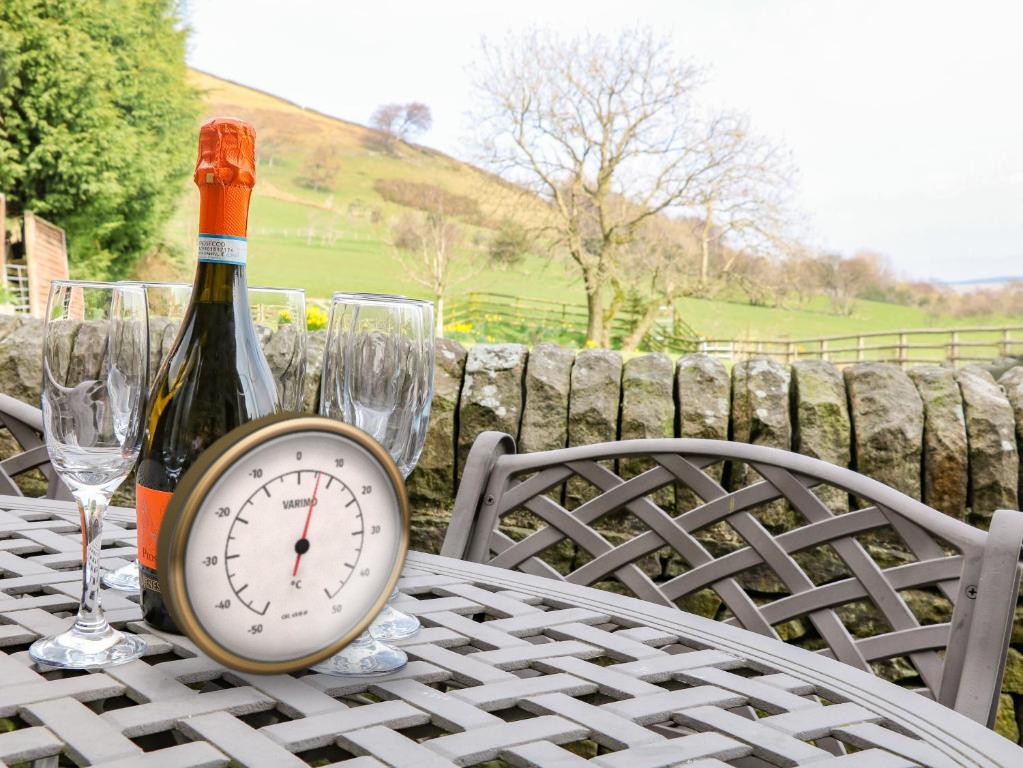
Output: 5 °C
